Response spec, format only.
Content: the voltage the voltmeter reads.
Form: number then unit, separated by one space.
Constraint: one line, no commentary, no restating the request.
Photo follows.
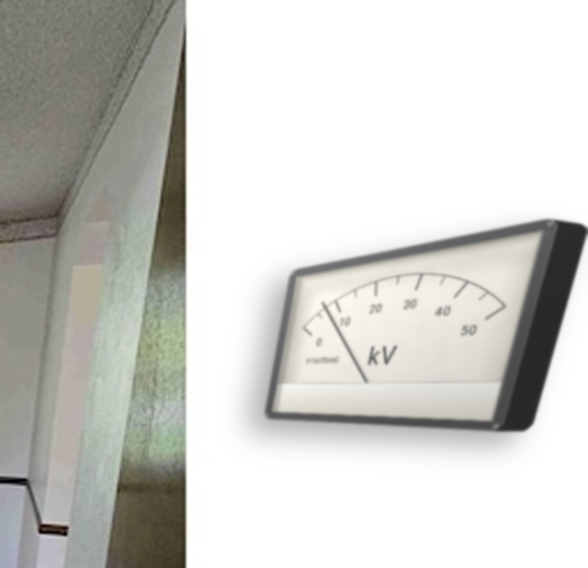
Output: 7.5 kV
